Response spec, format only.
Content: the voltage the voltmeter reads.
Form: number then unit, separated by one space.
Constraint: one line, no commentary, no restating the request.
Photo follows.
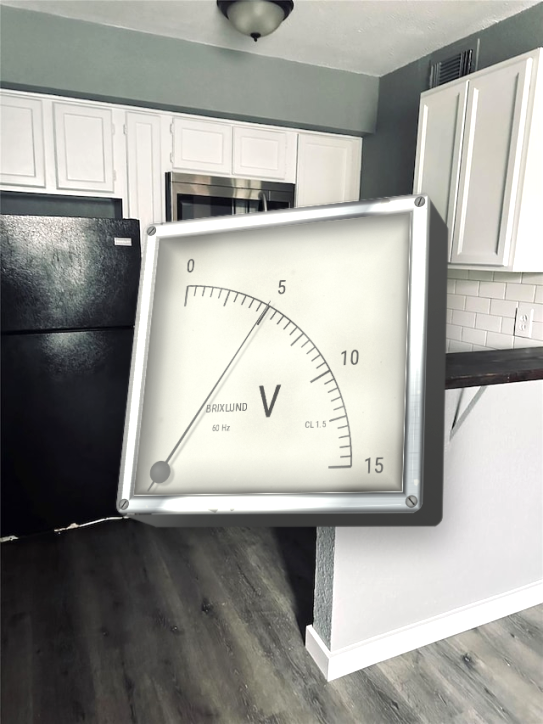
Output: 5 V
